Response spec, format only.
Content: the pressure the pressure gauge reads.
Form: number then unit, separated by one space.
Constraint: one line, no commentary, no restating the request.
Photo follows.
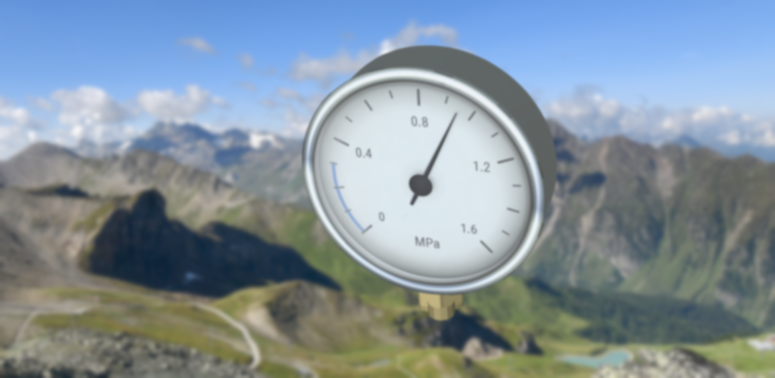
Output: 0.95 MPa
